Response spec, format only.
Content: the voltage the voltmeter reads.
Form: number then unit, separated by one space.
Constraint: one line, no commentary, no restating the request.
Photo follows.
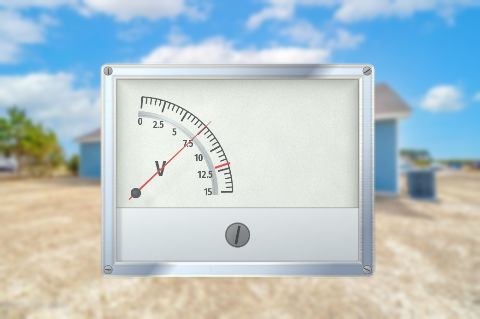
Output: 7.5 V
